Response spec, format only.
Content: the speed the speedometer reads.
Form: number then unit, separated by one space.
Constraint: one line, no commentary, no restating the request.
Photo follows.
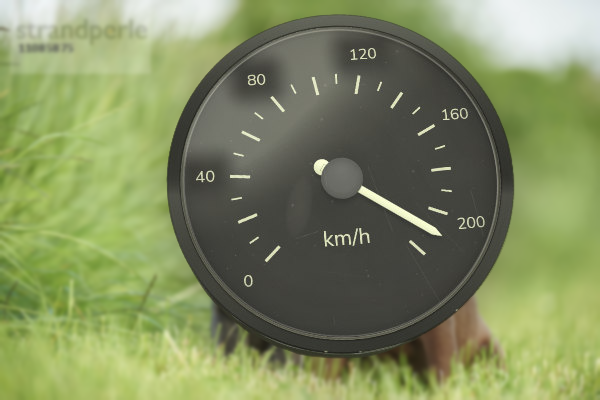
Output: 210 km/h
